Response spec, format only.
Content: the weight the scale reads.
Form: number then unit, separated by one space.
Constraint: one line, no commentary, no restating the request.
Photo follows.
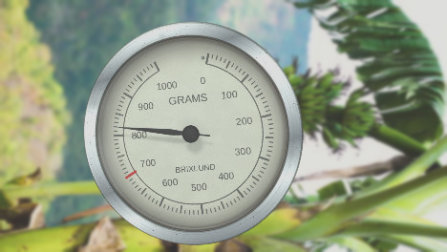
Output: 820 g
